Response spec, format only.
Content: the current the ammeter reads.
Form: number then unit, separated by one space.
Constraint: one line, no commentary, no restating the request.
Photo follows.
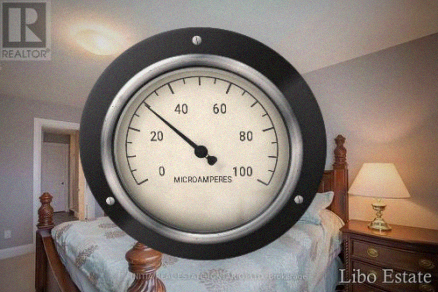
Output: 30 µA
